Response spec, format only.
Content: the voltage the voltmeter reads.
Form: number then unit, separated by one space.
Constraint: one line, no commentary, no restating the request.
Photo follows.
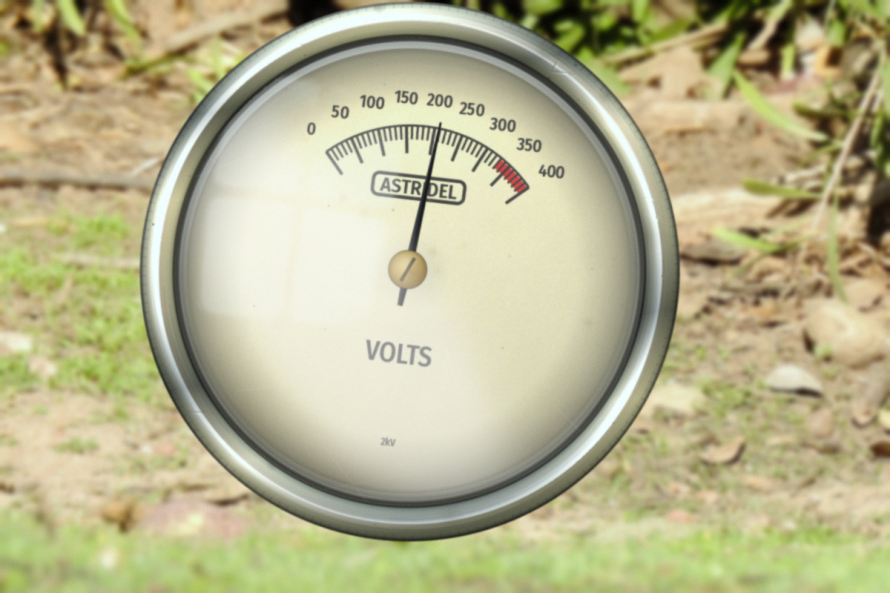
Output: 210 V
